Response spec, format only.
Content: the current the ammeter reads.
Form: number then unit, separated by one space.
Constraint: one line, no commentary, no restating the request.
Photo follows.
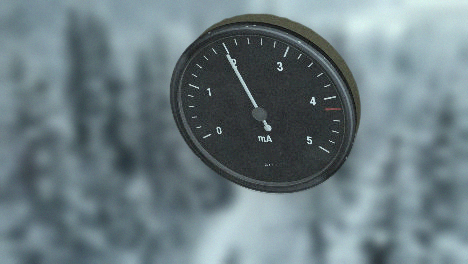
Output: 2 mA
